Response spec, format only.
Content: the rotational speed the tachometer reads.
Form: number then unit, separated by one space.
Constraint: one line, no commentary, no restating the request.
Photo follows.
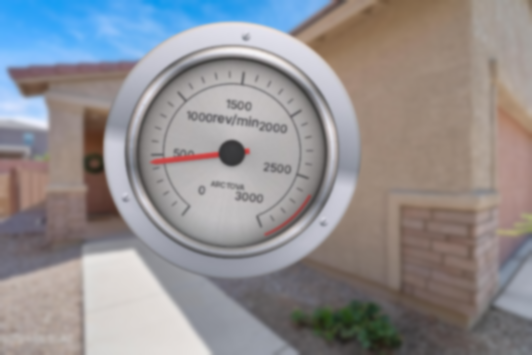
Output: 450 rpm
